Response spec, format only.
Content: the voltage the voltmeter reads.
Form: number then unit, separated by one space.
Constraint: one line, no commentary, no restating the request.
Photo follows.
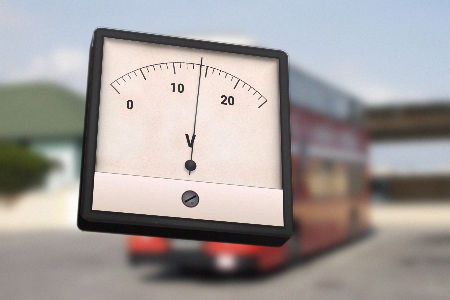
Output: 14 V
